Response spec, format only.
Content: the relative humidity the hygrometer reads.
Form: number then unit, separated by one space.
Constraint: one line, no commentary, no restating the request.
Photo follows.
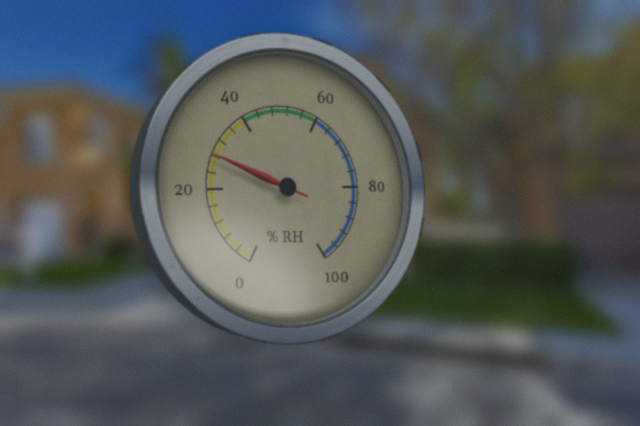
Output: 28 %
